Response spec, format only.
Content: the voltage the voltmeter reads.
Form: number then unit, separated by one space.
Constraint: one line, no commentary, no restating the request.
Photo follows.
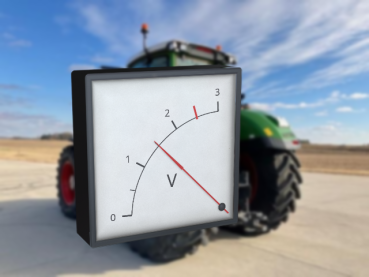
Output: 1.5 V
